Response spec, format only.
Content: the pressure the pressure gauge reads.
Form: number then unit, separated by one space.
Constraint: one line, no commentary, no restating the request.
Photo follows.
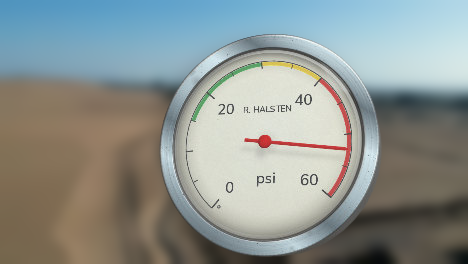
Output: 52.5 psi
